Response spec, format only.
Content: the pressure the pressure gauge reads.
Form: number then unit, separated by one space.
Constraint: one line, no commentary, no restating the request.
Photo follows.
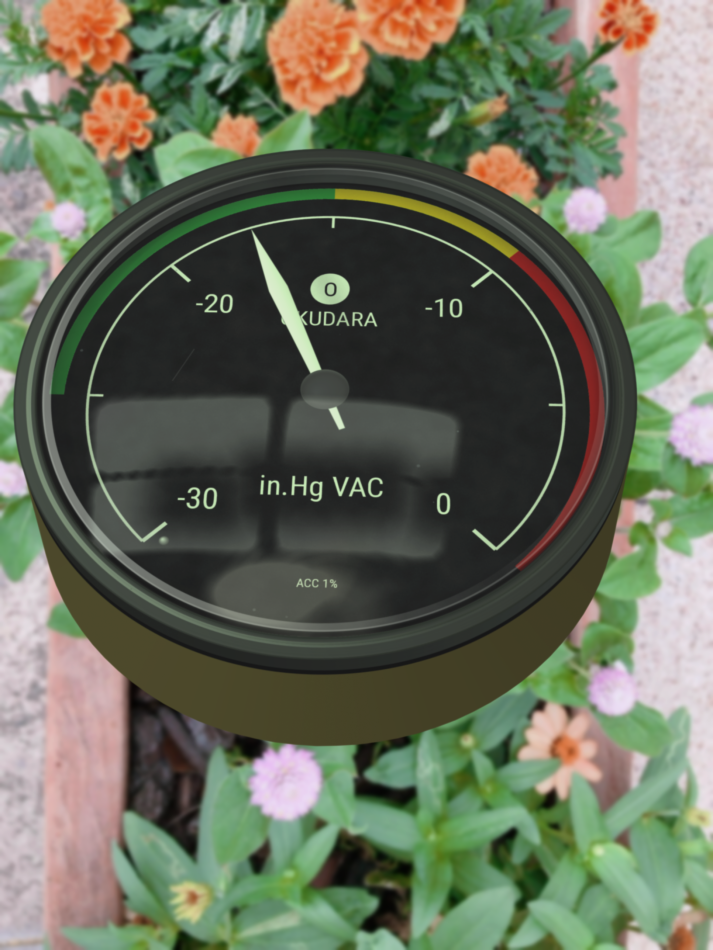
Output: -17.5 inHg
